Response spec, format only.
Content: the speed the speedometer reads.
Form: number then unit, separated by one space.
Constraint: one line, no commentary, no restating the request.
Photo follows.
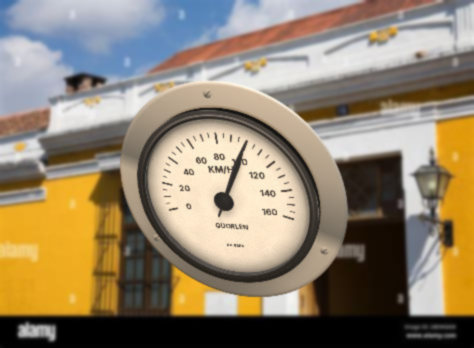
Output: 100 km/h
